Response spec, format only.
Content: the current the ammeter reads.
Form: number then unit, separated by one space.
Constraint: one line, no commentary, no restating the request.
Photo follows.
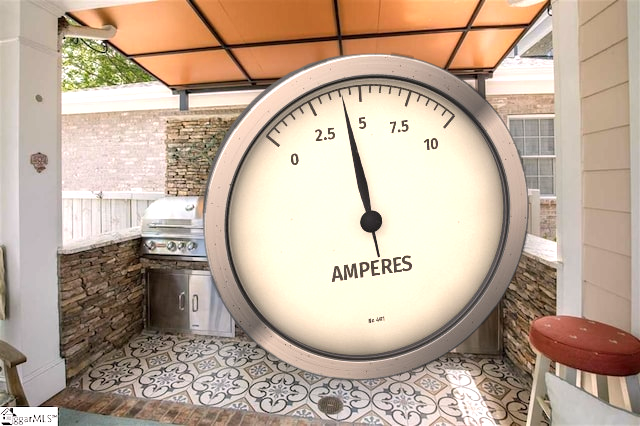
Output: 4 A
